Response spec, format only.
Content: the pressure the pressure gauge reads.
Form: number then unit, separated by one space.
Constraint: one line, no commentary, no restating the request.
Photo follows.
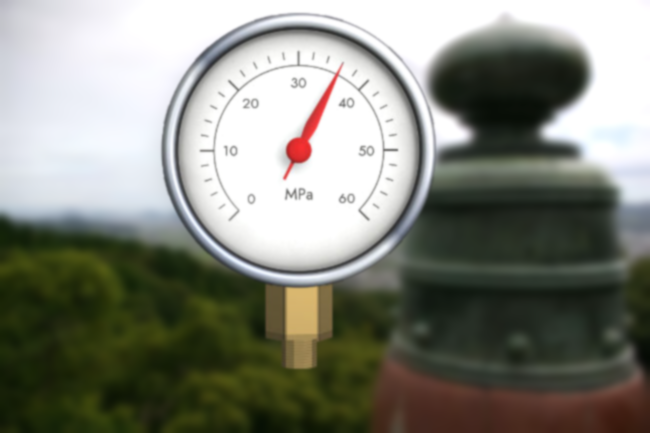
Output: 36 MPa
